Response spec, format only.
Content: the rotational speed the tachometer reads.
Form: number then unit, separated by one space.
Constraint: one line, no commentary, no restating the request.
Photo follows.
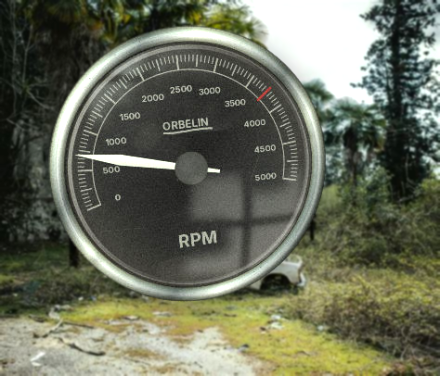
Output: 700 rpm
